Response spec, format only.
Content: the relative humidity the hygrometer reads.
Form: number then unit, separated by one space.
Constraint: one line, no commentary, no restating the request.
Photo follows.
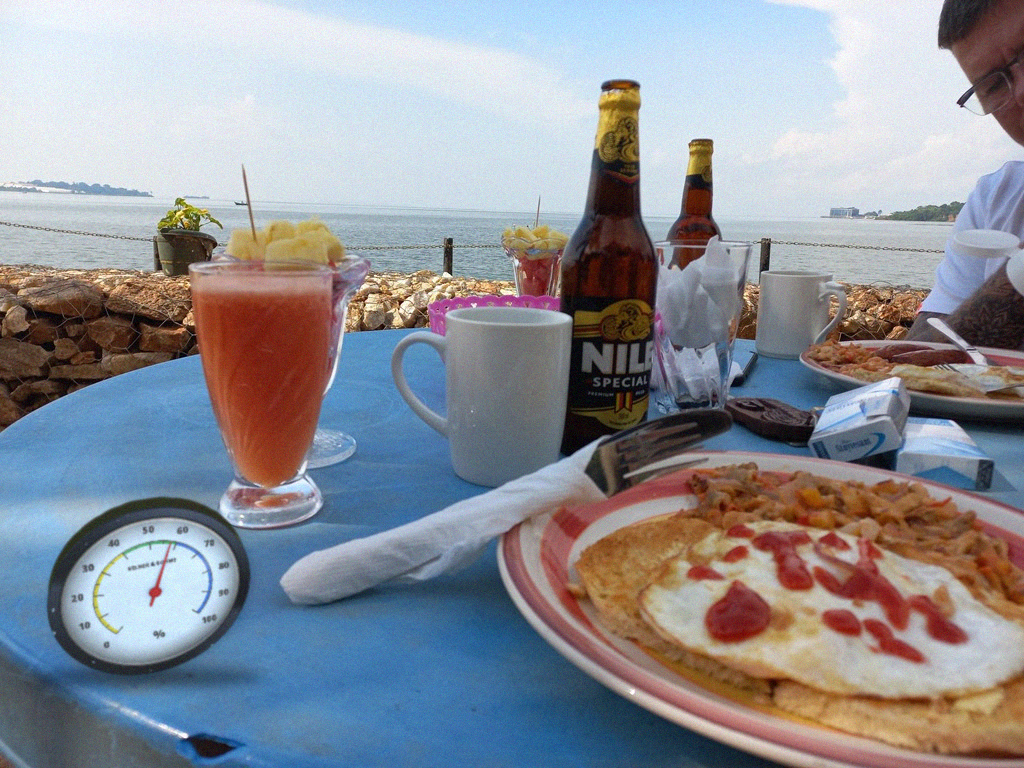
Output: 57.5 %
